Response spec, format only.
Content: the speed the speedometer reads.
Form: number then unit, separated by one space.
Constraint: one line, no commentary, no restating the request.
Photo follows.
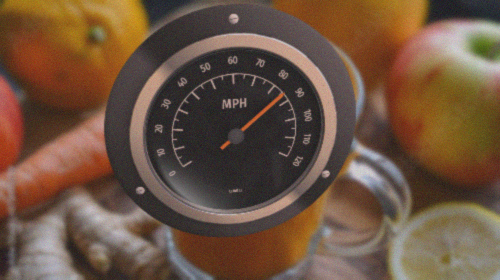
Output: 85 mph
